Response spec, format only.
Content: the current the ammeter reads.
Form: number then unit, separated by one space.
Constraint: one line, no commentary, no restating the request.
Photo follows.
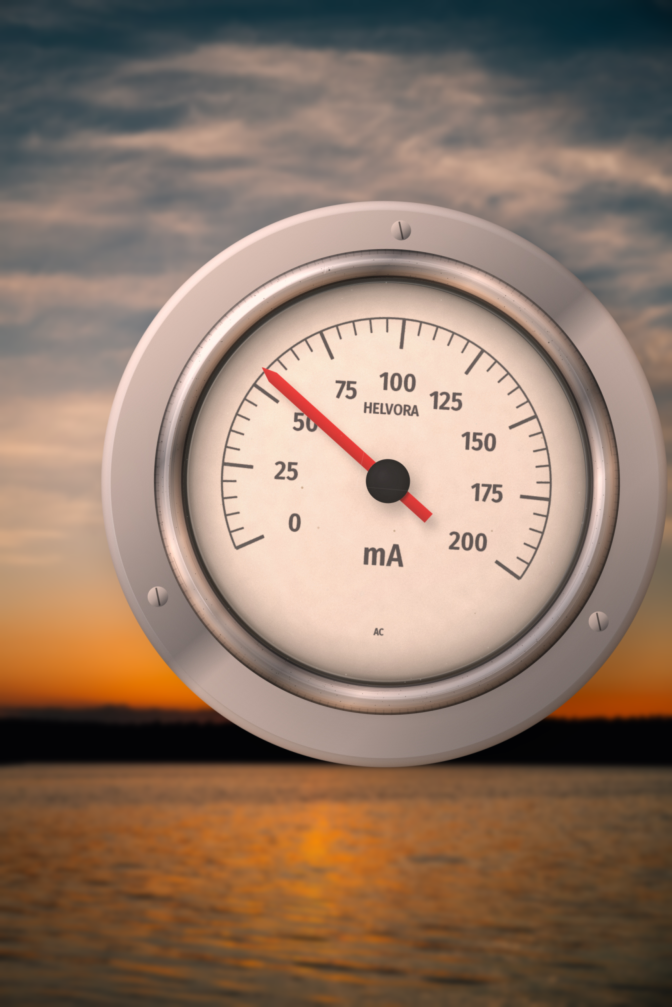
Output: 55 mA
